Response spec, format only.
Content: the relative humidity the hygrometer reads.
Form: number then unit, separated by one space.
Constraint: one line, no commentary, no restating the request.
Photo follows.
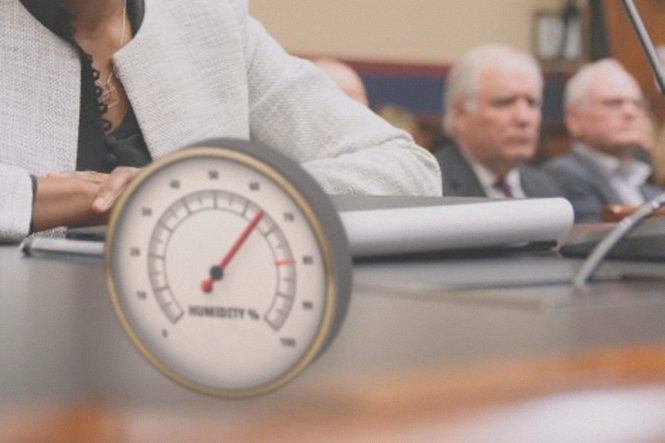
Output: 65 %
